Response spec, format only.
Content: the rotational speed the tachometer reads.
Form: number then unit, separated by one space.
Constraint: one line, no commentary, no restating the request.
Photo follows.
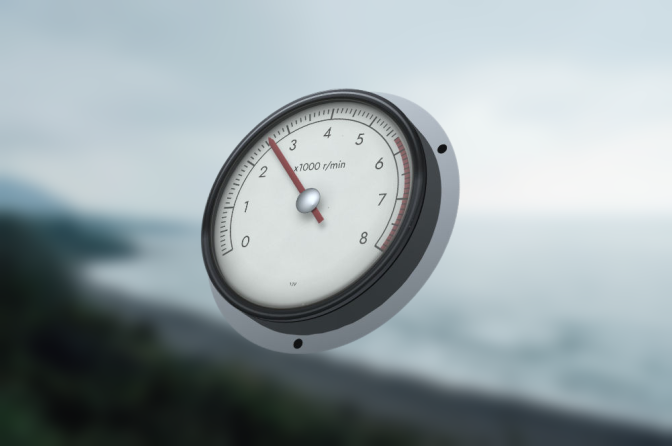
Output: 2600 rpm
